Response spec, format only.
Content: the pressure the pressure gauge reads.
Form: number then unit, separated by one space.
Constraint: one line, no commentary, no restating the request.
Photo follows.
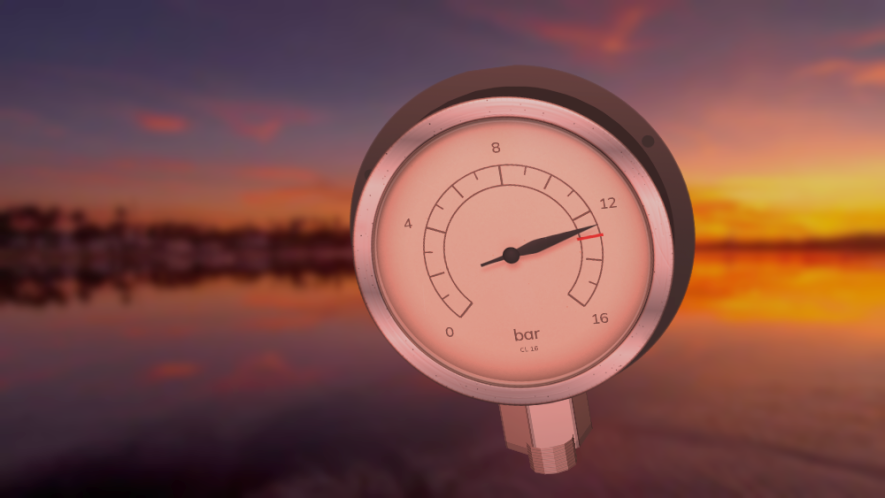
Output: 12.5 bar
